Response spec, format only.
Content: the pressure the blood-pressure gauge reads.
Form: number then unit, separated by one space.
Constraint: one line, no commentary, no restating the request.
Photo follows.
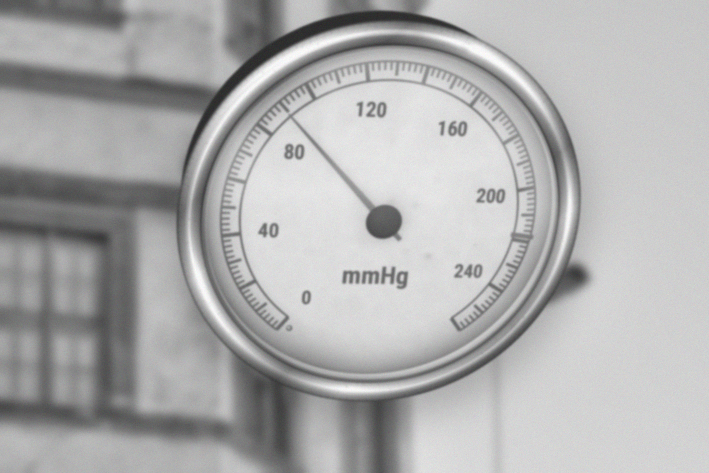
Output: 90 mmHg
